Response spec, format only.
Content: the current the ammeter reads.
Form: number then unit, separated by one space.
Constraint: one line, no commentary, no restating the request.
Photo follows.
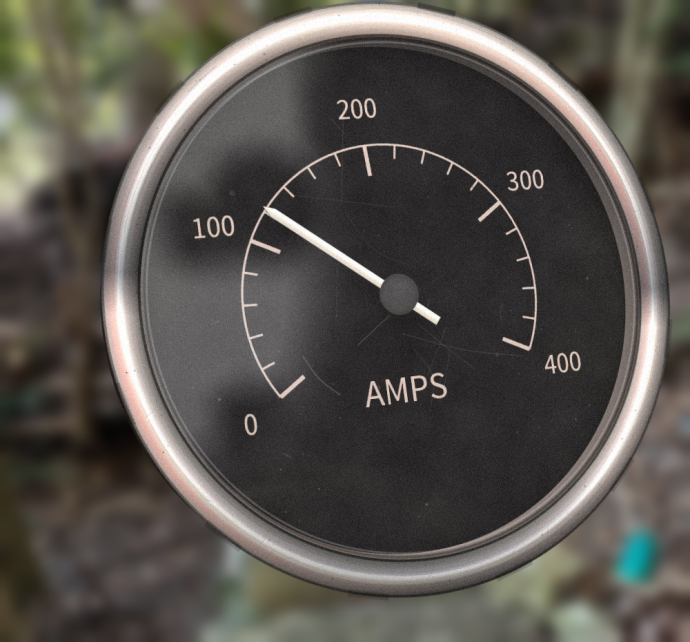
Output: 120 A
